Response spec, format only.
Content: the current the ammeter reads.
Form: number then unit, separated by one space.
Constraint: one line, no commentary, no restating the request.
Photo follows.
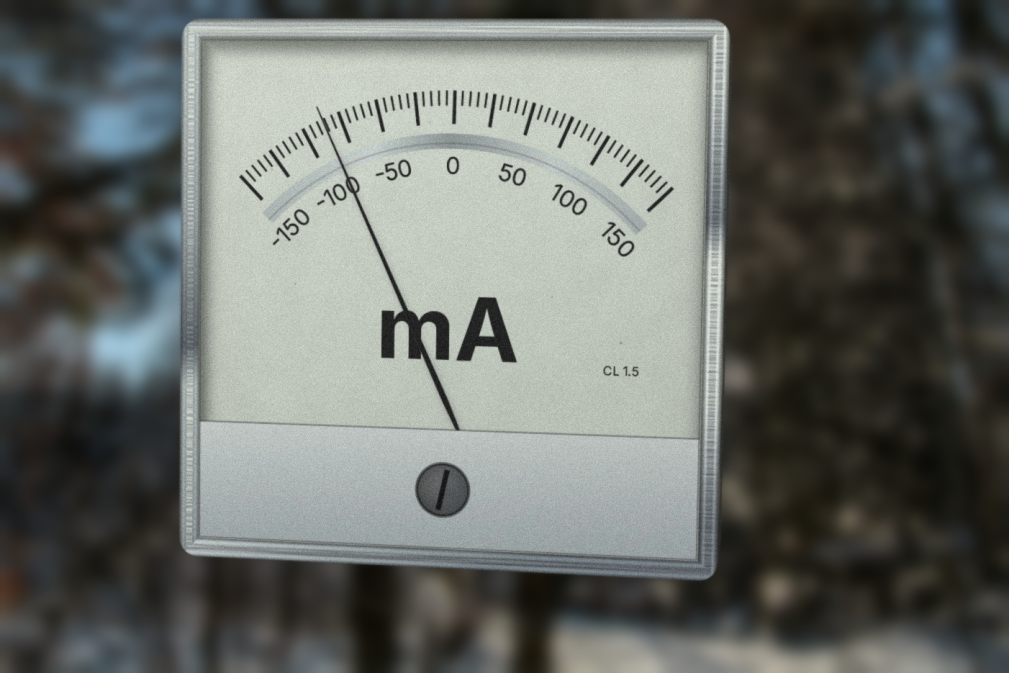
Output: -85 mA
